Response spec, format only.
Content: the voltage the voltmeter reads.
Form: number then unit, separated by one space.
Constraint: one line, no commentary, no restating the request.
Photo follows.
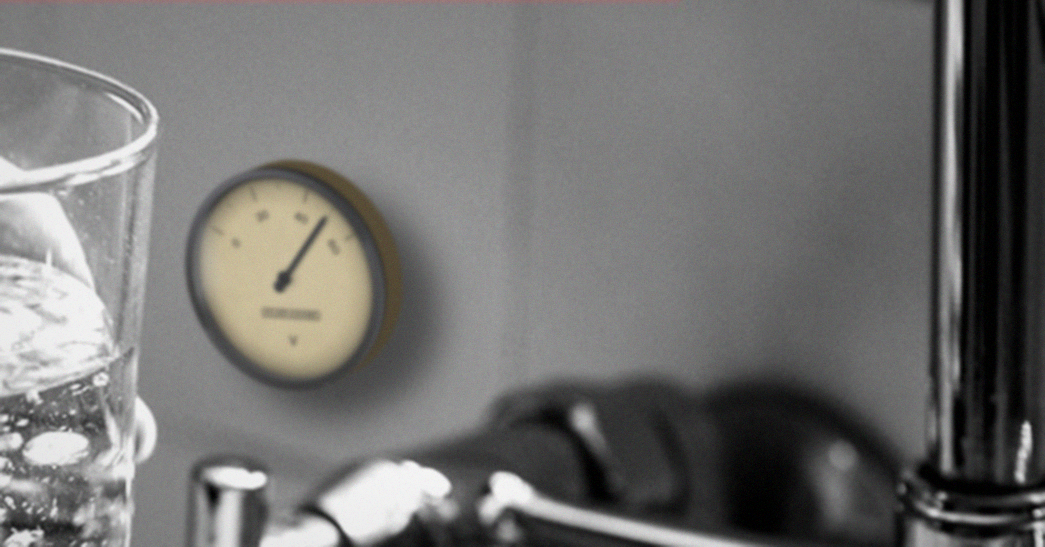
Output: 50 V
